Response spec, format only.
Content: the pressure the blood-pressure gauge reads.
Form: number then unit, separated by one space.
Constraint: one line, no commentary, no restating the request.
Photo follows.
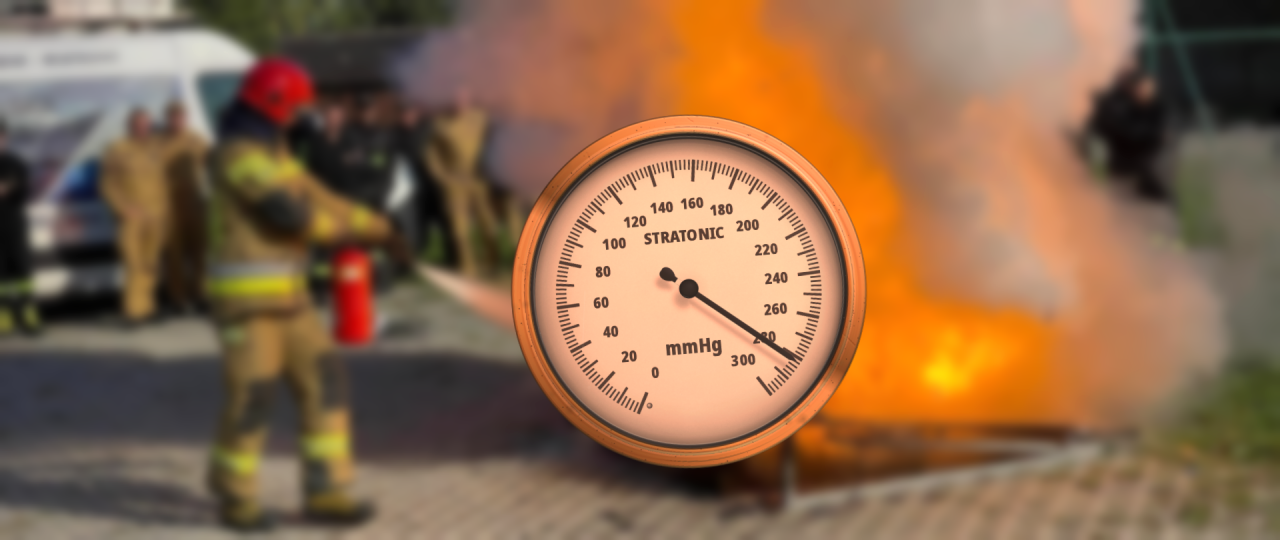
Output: 282 mmHg
